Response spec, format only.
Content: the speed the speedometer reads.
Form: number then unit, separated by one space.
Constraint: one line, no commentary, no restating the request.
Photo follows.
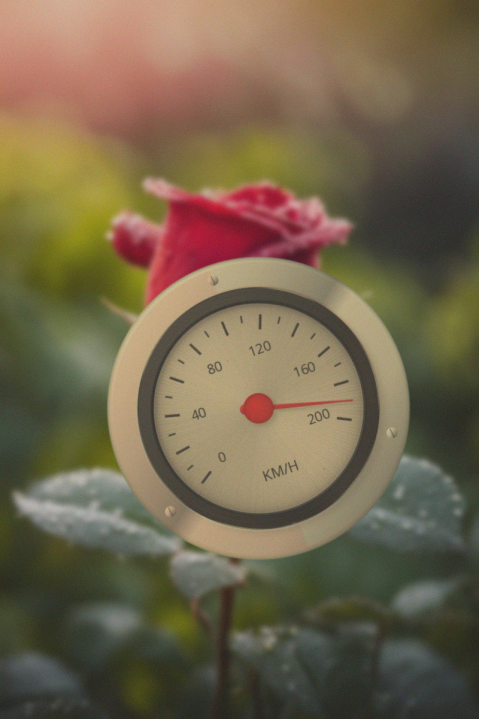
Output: 190 km/h
